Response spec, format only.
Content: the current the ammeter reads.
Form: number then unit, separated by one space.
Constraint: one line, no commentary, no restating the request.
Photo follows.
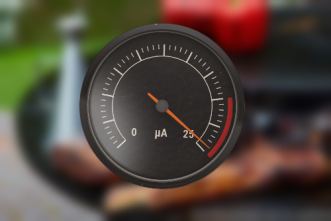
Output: 24.5 µA
